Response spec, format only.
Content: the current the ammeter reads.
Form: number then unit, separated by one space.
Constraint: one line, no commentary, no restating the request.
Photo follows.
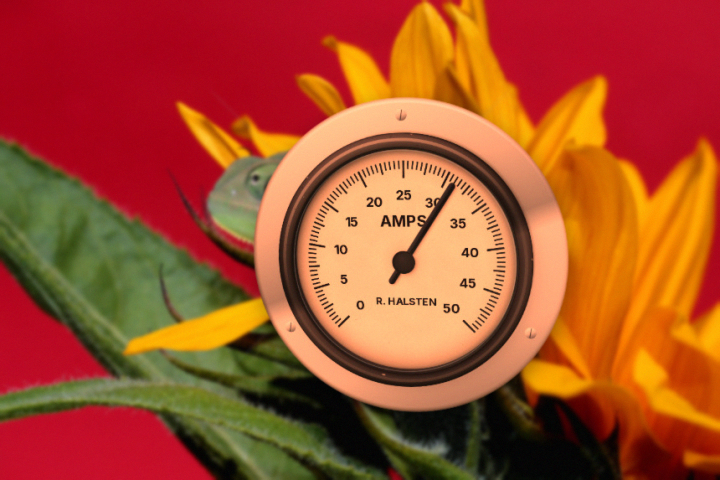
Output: 31 A
